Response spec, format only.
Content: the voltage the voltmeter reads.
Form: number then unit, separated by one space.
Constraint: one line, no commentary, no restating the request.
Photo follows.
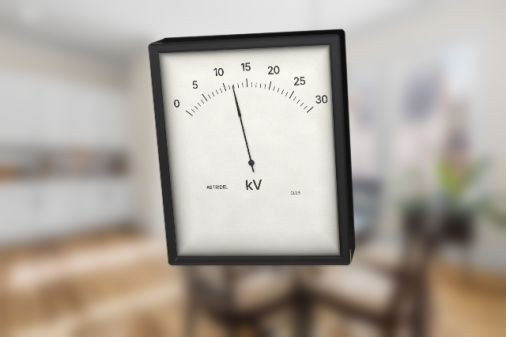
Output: 12 kV
